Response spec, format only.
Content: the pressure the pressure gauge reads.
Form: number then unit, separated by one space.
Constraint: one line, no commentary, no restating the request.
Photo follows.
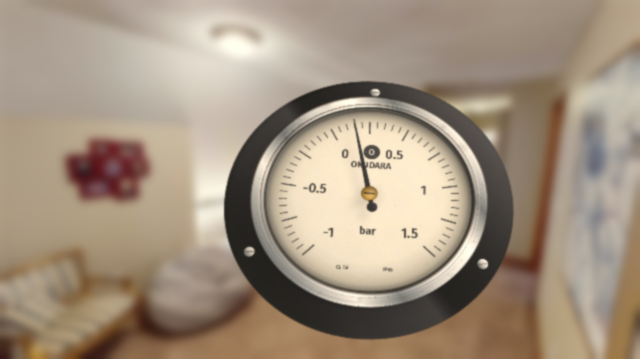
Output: 0.15 bar
